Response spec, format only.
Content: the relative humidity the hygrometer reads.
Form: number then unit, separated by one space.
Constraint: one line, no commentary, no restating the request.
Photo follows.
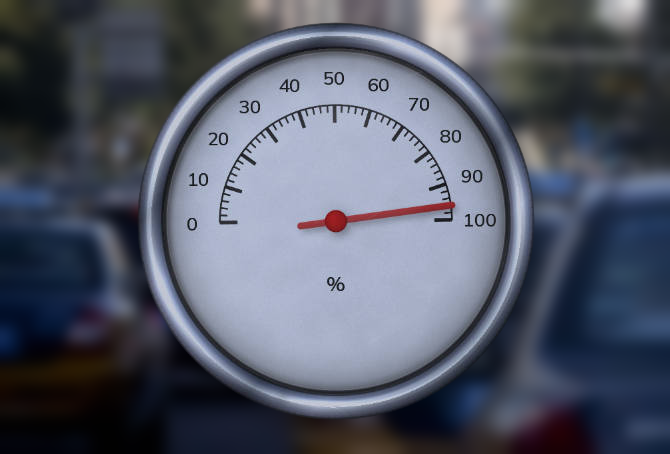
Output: 96 %
